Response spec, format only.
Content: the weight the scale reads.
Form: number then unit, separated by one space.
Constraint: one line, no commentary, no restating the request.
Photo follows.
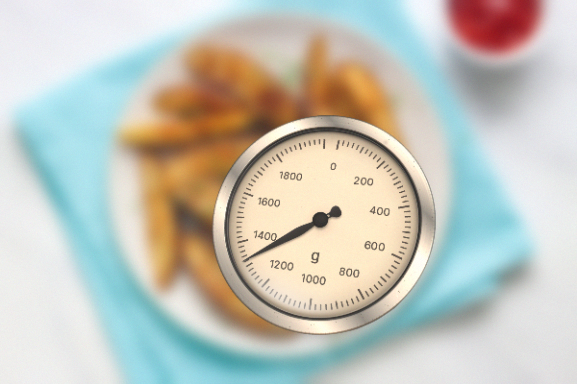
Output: 1320 g
